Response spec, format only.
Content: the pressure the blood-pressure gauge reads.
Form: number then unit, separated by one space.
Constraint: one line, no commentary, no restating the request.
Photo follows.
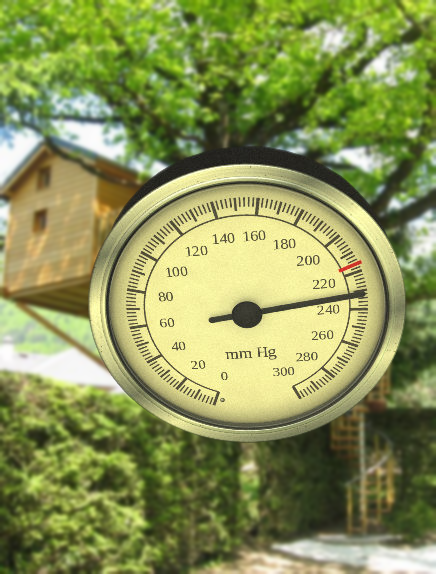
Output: 230 mmHg
